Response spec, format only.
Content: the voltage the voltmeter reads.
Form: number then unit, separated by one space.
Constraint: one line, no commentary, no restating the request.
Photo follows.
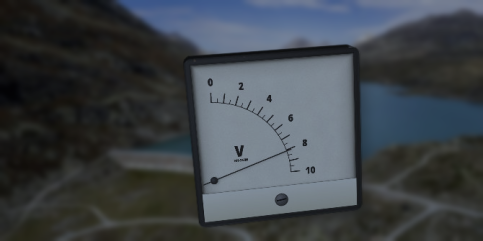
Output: 8 V
